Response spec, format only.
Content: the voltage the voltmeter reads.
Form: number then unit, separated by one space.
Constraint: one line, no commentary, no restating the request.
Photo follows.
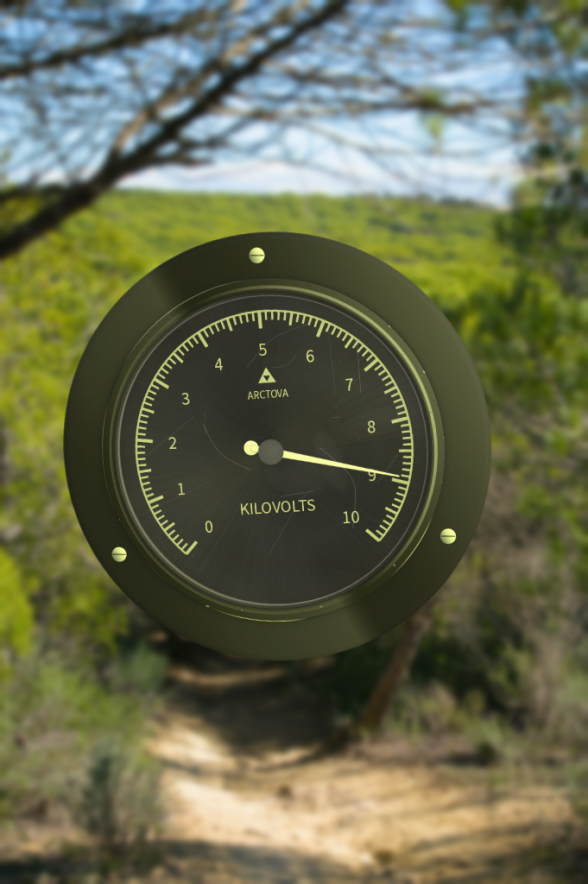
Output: 8.9 kV
